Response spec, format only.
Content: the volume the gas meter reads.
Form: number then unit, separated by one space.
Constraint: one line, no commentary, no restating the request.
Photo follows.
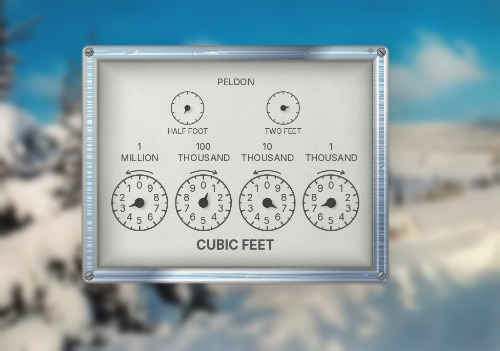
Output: 306700 ft³
